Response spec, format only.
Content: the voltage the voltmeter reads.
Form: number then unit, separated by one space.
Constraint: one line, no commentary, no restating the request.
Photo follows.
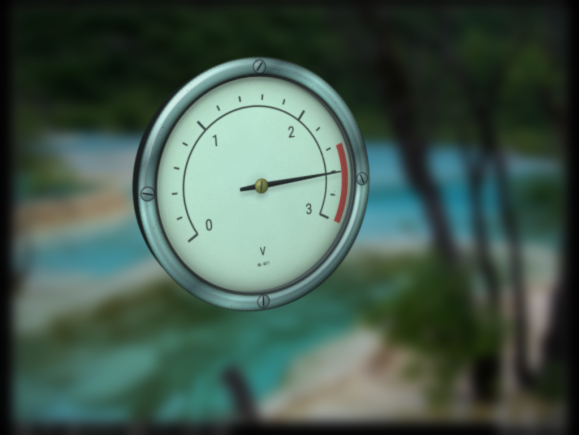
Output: 2.6 V
